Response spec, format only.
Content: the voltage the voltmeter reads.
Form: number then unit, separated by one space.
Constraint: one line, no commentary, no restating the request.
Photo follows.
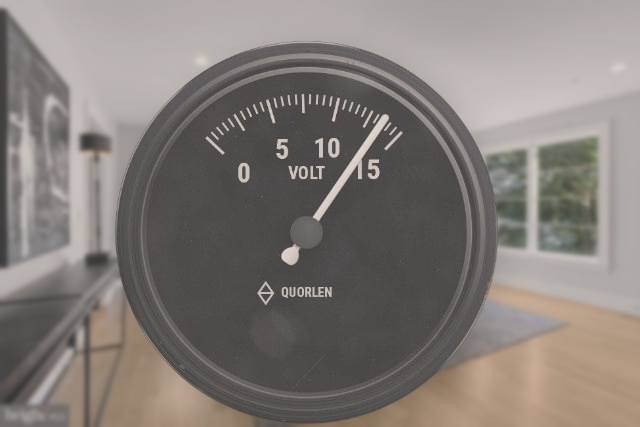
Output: 13.5 V
